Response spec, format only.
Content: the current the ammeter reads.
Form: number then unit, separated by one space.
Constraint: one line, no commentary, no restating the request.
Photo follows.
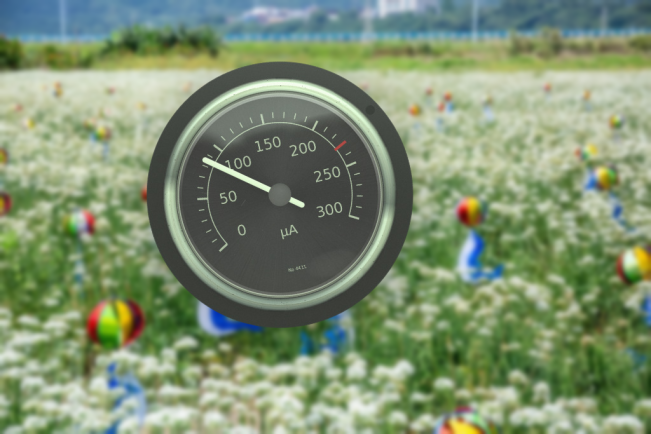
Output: 85 µA
